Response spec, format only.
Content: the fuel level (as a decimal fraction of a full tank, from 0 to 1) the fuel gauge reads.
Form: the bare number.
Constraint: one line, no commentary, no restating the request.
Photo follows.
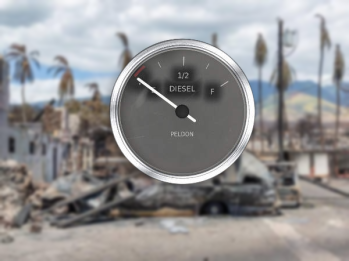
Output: 0
